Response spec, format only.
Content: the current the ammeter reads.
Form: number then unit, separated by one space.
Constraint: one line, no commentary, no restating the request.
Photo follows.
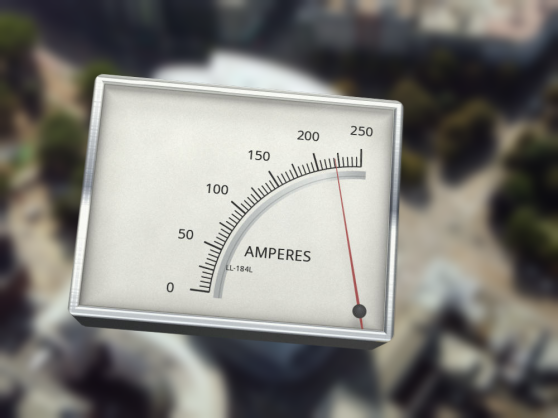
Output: 220 A
